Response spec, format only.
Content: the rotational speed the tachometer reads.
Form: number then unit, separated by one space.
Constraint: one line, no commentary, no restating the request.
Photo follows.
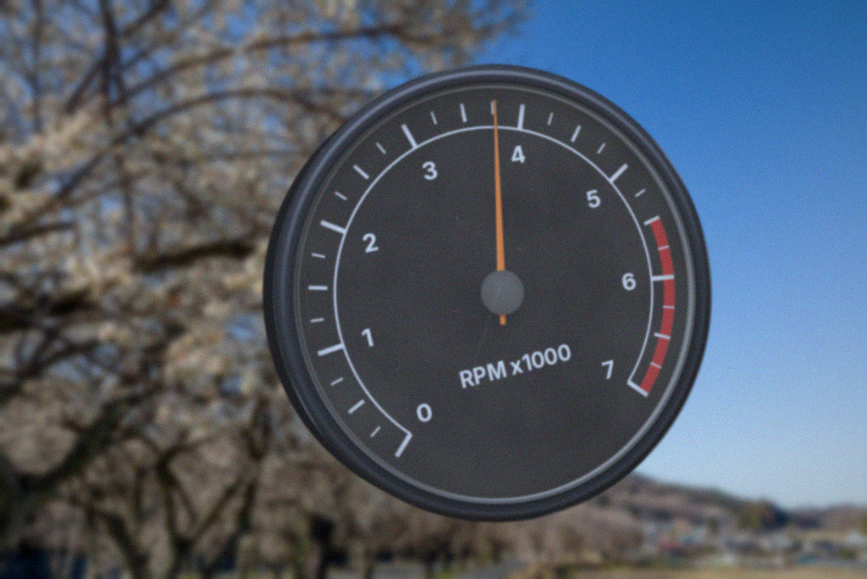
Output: 3750 rpm
